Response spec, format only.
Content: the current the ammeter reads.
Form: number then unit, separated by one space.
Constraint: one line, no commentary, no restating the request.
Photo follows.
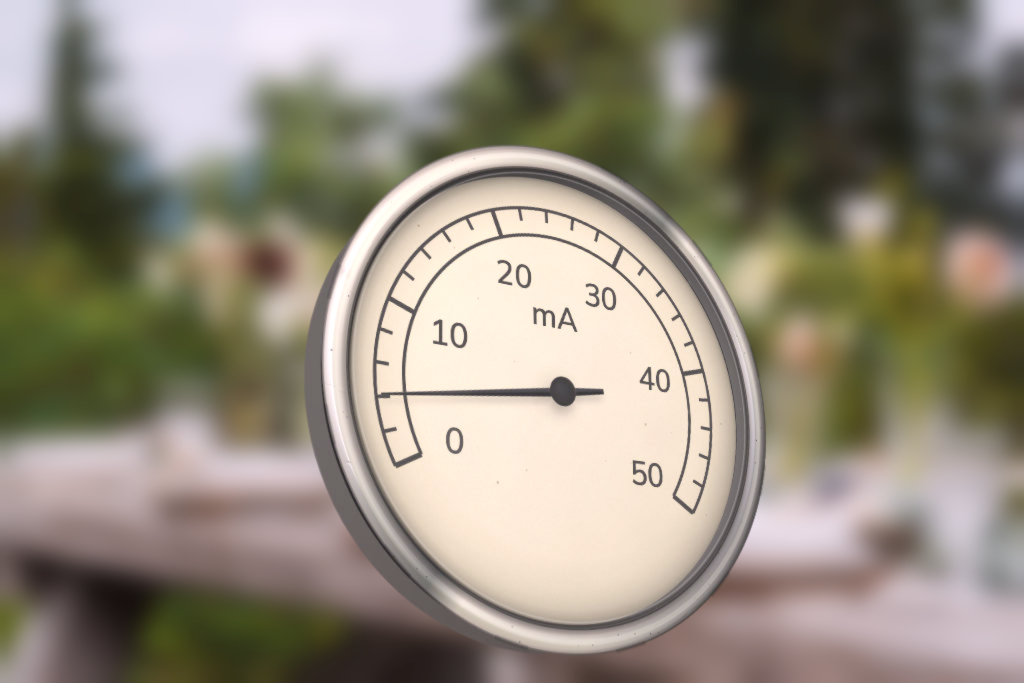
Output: 4 mA
